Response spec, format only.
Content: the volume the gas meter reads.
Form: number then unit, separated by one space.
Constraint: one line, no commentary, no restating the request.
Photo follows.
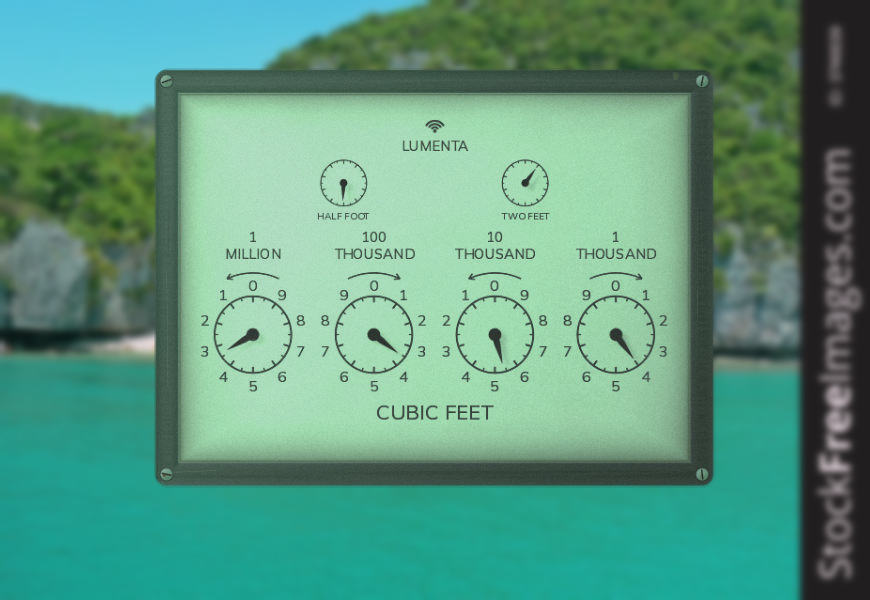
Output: 335400 ft³
